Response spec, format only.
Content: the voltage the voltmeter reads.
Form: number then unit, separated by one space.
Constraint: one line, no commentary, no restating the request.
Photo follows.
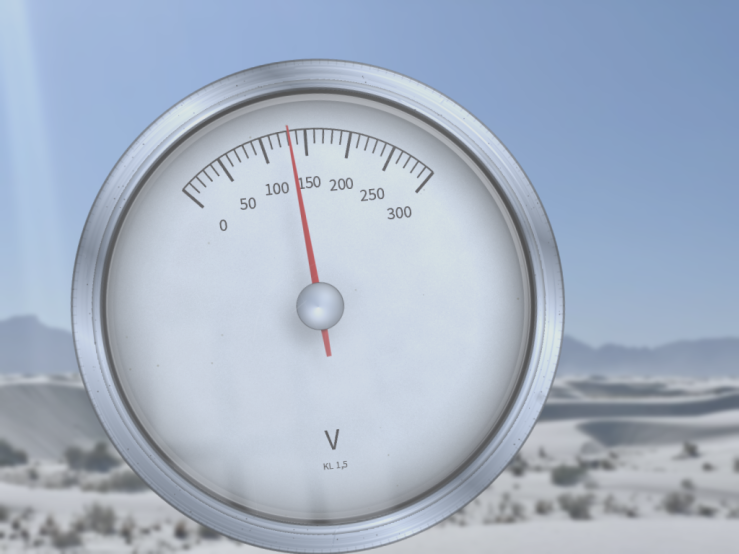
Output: 130 V
